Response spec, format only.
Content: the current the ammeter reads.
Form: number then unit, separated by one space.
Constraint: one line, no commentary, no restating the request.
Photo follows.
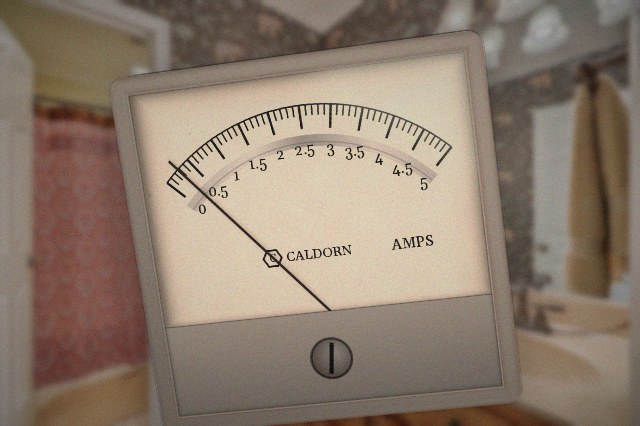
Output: 0.3 A
